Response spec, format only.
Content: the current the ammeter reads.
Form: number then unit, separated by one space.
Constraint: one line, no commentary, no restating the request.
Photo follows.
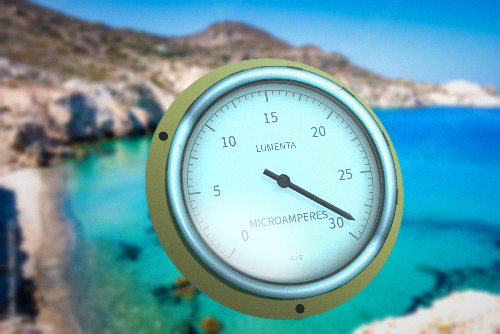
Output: 29 µA
